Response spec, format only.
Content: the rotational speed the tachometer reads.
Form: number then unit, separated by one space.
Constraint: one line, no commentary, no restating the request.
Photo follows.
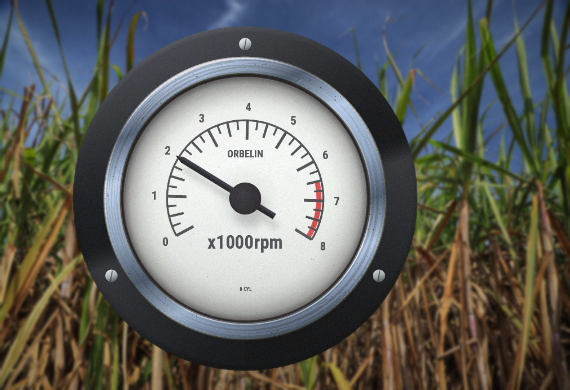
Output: 2000 rpm
